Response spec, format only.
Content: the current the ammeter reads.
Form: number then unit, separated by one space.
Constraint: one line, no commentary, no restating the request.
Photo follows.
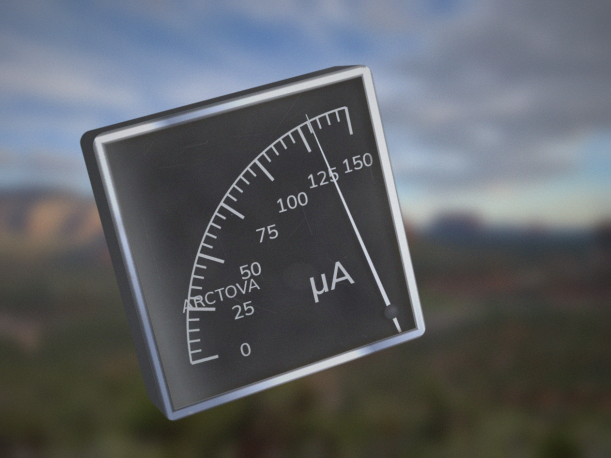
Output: 130 µA
